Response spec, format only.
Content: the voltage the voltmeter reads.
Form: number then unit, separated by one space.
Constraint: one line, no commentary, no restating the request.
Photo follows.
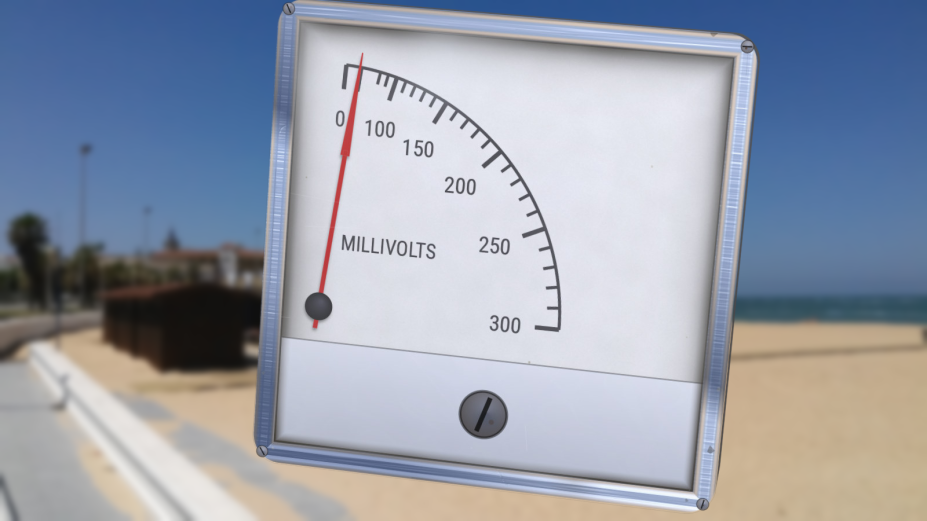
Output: 50 mV
